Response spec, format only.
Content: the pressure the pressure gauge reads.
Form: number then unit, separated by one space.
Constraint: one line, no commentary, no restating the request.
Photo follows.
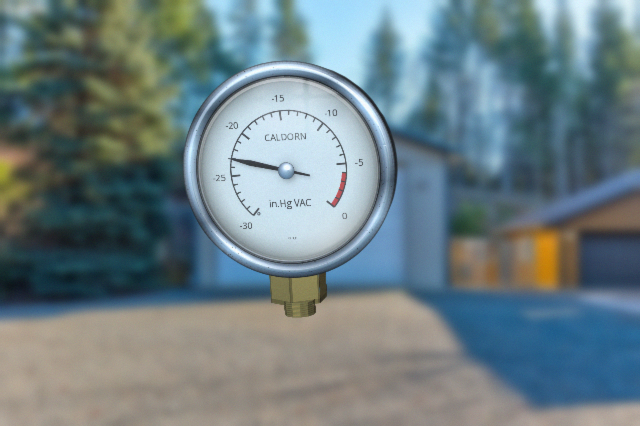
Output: -23 inHg
